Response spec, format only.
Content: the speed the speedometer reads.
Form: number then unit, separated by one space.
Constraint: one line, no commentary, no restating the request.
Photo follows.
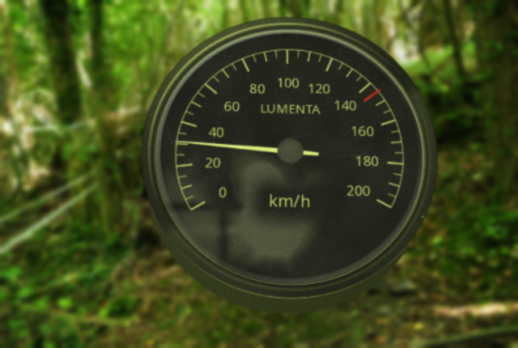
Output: 30 km/h
